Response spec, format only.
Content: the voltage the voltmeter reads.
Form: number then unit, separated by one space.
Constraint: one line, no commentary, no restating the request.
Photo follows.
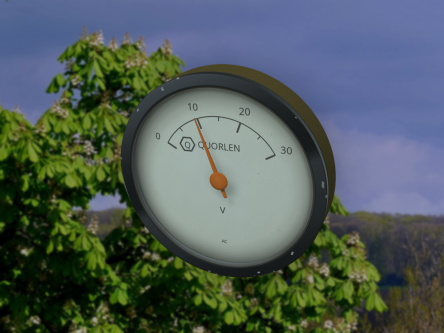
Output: 10 V
